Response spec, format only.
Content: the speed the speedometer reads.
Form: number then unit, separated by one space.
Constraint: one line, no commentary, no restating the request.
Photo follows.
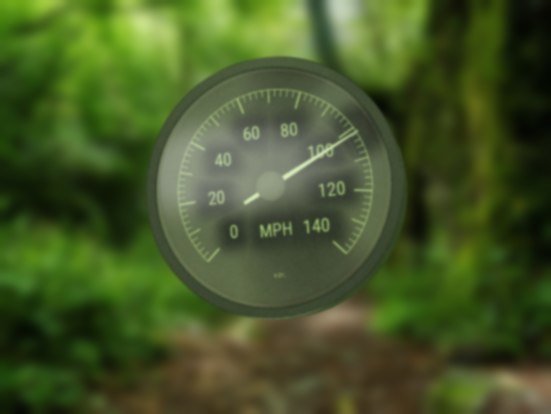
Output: 102 mph
